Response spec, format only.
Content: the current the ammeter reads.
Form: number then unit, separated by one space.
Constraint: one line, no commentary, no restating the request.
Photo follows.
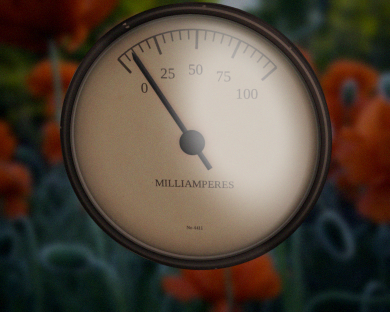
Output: 10 mA
